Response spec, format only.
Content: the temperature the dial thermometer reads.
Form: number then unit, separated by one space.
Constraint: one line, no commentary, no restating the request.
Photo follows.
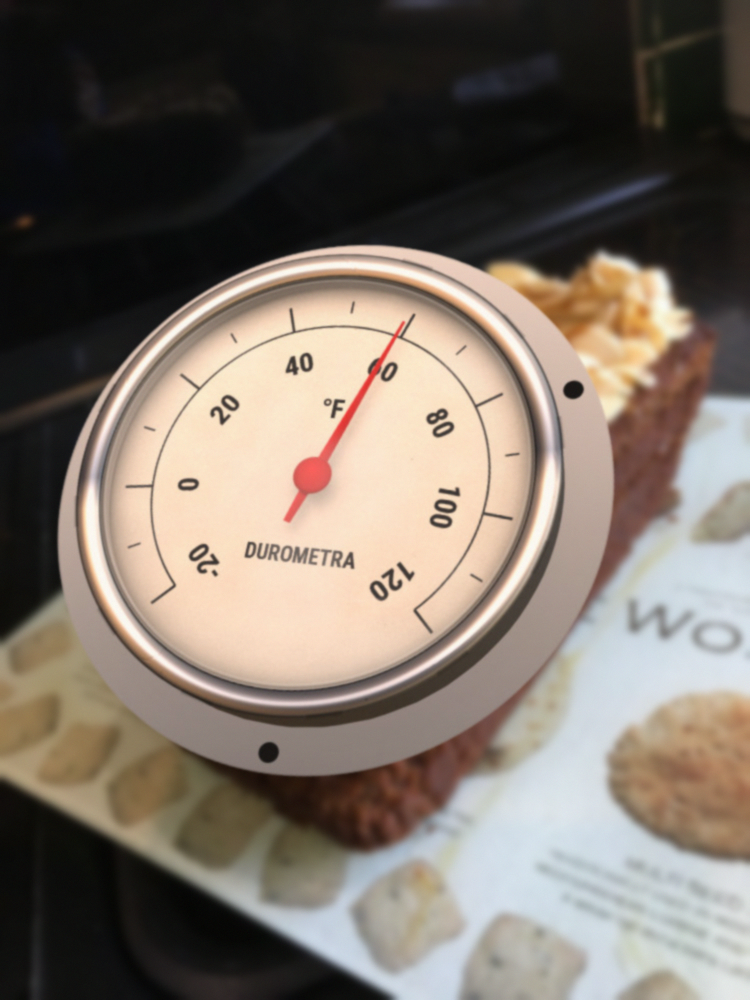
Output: 60 °F
